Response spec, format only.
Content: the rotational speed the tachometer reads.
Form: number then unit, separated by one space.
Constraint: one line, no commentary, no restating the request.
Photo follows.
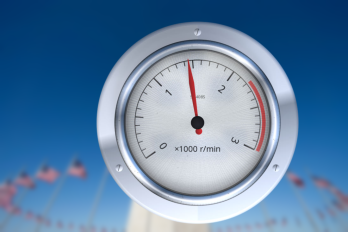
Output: 1450 rpm
